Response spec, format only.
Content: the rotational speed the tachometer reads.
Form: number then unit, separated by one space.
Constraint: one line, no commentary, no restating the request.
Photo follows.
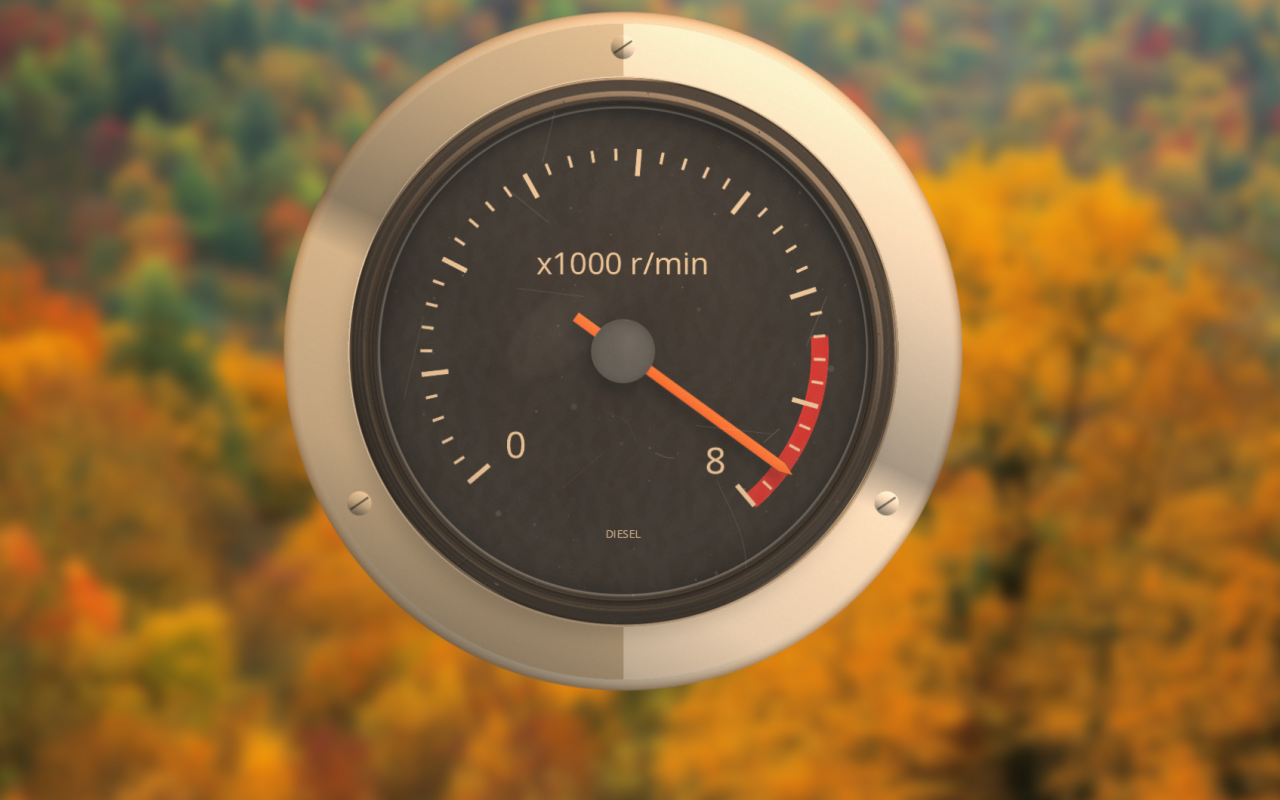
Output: 7600 rpm
